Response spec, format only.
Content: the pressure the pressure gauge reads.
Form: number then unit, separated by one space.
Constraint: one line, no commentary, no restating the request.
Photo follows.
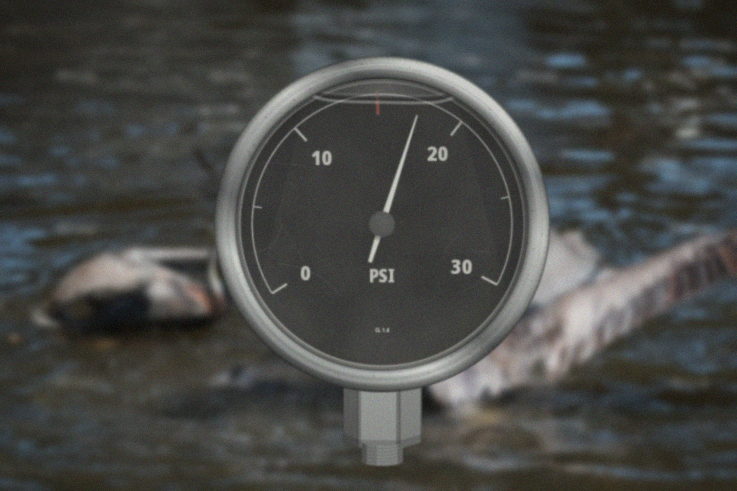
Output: 17.5 psi
